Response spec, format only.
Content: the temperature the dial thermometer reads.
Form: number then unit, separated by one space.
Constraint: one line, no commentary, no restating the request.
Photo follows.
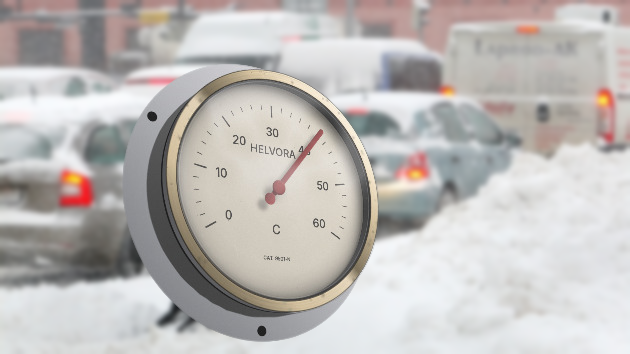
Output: 40 °C
